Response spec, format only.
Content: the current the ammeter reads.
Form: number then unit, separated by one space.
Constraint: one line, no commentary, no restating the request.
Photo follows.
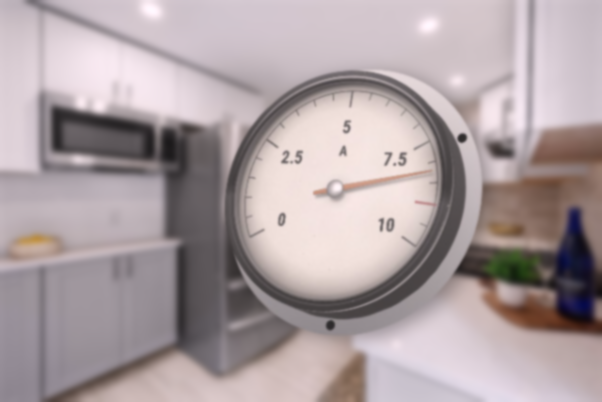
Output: 8.25 A
